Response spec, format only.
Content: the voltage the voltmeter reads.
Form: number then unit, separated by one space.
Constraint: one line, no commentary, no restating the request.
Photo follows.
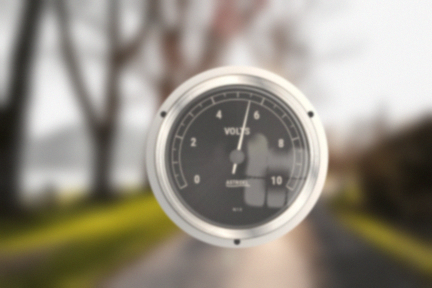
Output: 5.5 V
